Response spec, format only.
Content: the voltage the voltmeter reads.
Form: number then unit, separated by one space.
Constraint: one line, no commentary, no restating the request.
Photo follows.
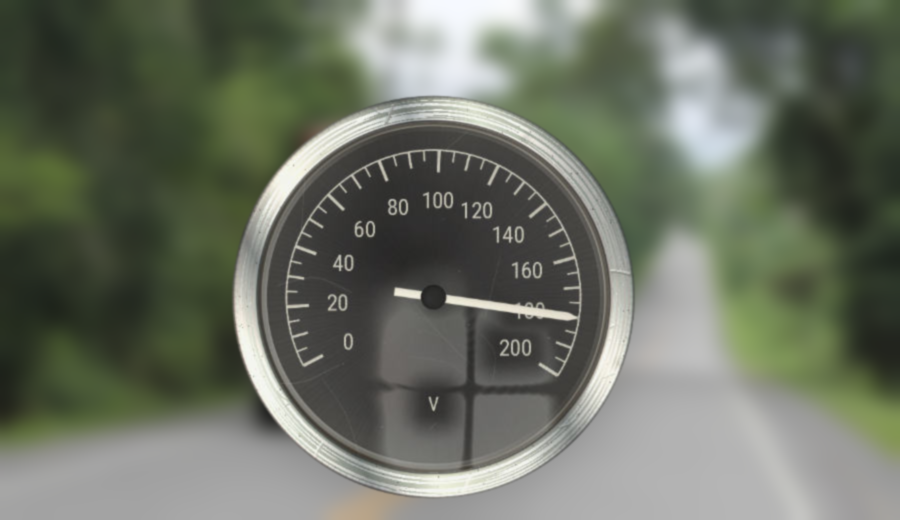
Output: 180 V
